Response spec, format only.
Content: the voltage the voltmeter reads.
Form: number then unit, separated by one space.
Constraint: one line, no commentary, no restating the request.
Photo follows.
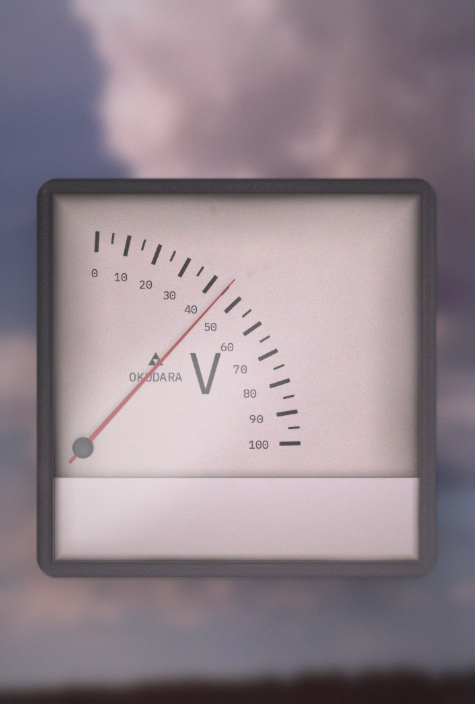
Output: 45 V
